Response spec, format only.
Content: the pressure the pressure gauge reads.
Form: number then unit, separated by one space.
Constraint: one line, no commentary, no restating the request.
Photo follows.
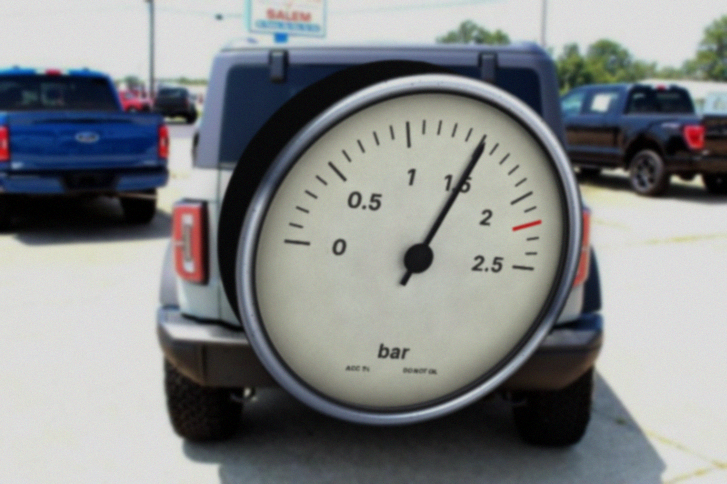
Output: 1.5 bar
